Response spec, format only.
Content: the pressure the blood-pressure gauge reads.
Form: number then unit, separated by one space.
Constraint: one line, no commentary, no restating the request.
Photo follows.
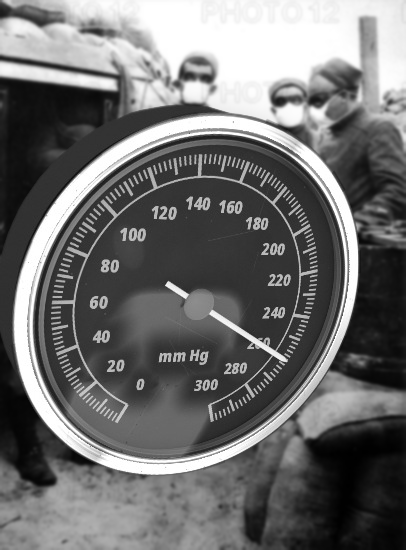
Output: 260 mmHg
